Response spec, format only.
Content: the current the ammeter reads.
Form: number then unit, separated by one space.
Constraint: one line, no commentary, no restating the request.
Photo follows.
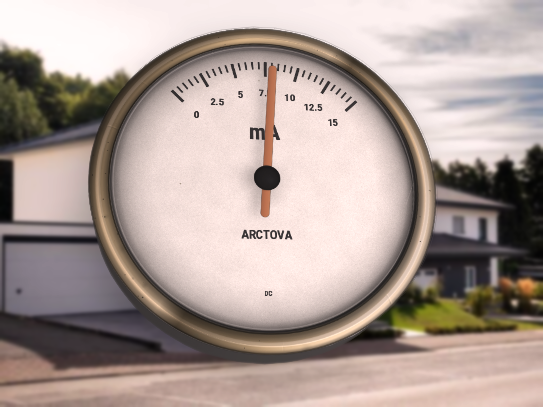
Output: 8 mA
